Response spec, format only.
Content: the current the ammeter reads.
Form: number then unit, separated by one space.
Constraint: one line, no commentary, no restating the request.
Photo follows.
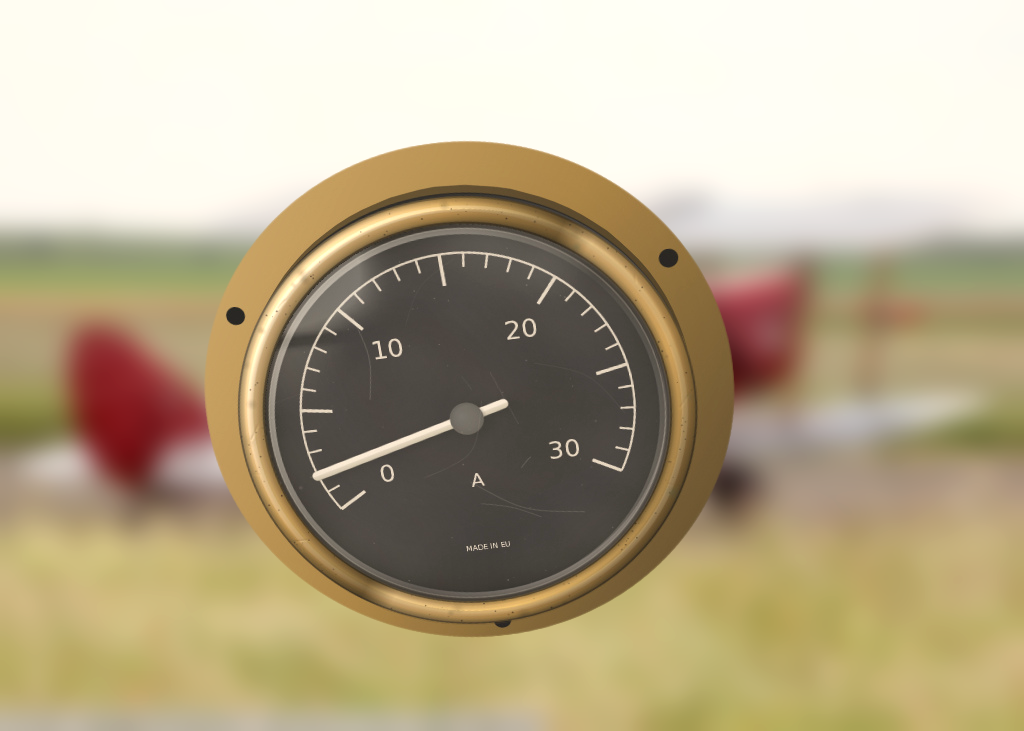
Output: 2 A
